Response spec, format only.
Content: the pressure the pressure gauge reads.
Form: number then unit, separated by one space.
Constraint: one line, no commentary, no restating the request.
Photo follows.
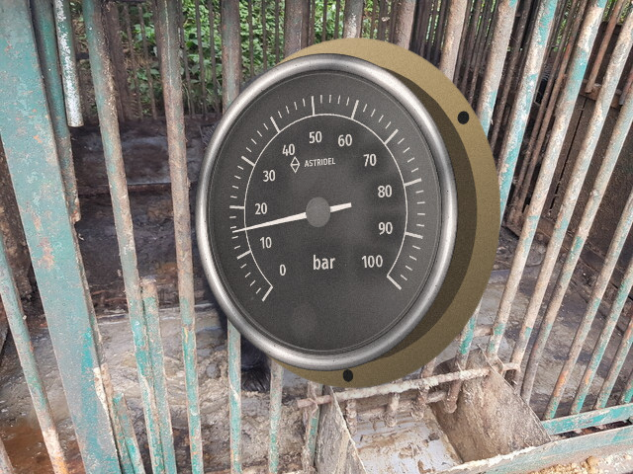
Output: 15 bar
